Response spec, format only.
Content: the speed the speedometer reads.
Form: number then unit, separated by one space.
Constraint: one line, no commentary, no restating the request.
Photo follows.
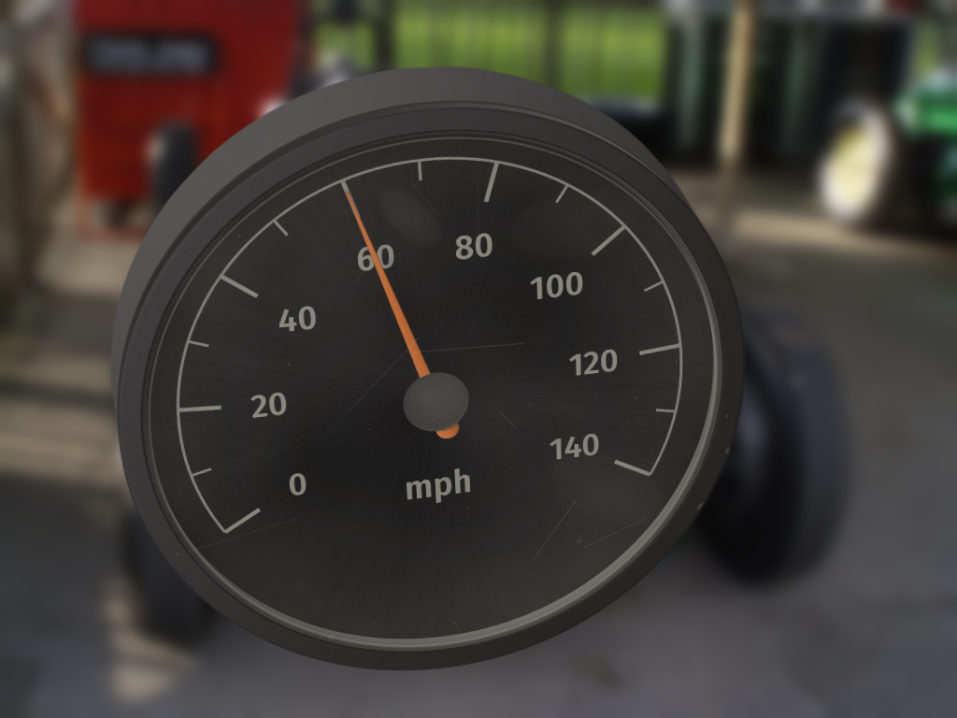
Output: 60 mph
